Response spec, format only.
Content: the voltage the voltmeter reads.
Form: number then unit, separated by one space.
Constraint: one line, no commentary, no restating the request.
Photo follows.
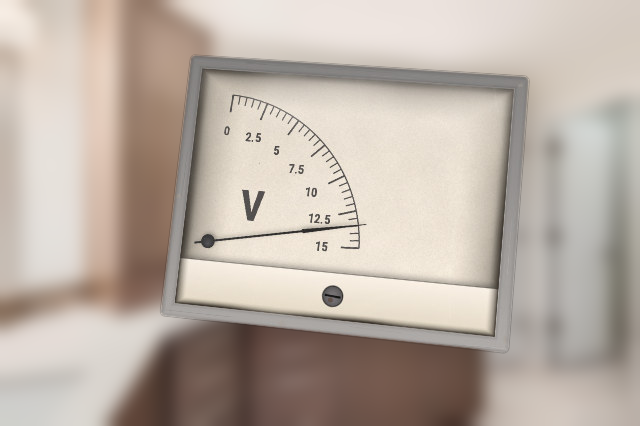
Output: 13.5 V
